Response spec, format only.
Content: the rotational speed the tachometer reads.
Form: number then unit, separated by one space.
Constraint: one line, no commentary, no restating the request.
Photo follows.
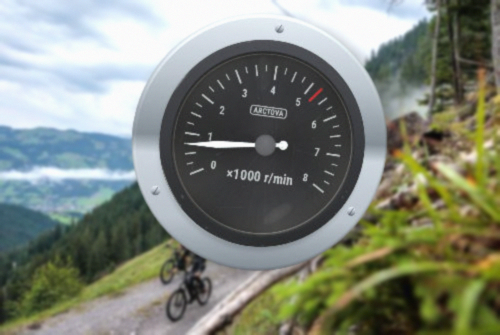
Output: 750 rpm
